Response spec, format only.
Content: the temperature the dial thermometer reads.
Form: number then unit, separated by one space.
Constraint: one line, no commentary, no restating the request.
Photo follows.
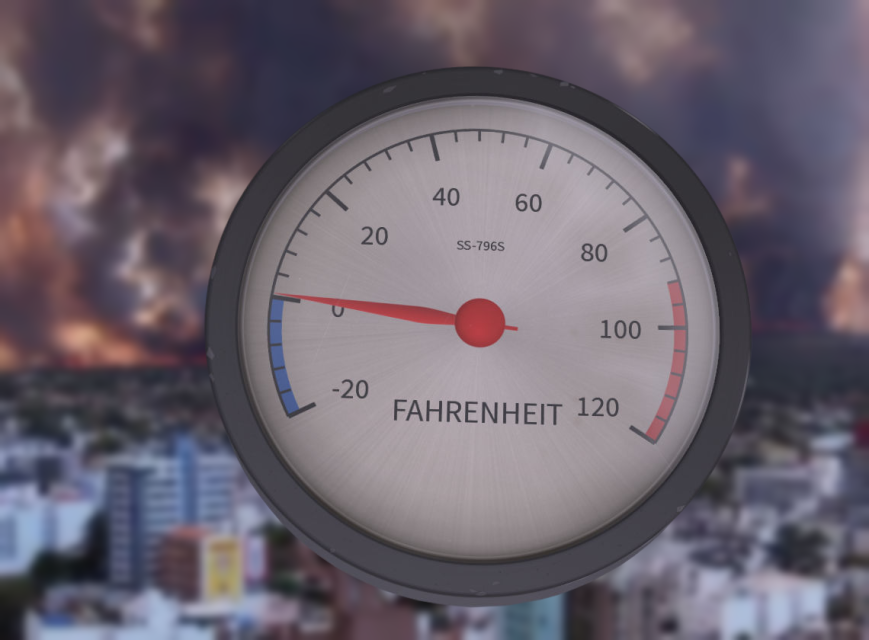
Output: 0 °F
